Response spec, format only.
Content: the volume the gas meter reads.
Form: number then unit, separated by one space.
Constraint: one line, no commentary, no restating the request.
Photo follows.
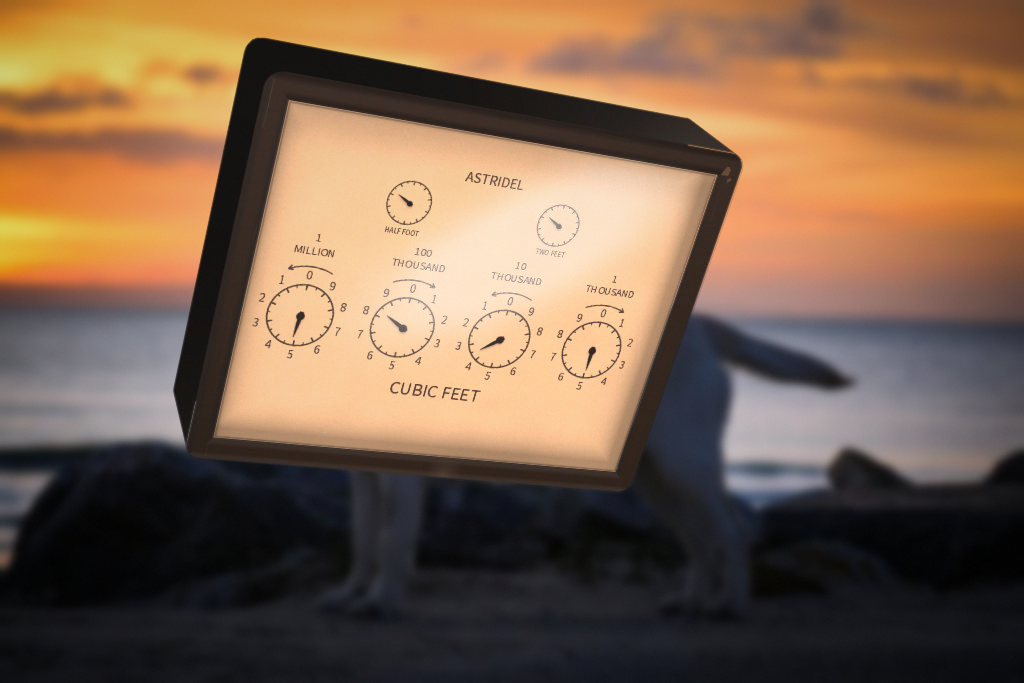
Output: 483500 ft³
